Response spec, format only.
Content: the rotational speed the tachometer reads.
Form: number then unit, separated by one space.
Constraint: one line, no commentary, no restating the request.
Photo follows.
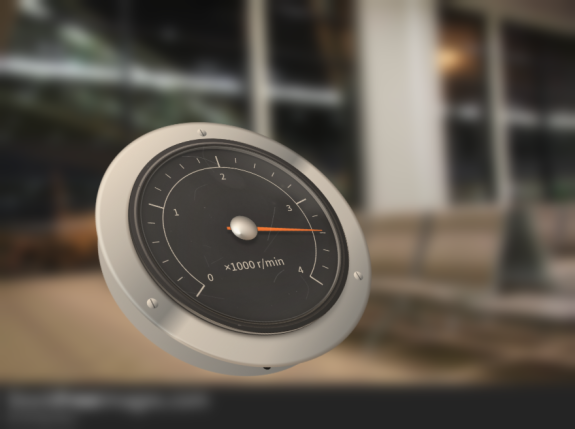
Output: 3400 rpm
